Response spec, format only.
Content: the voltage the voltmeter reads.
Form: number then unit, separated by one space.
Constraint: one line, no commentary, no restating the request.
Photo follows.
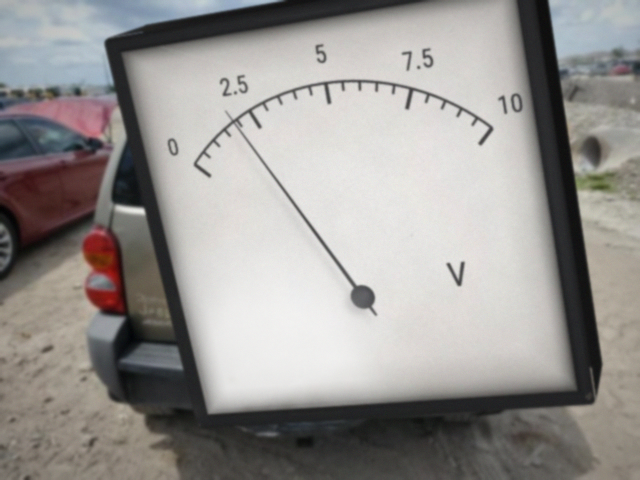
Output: 2 V
